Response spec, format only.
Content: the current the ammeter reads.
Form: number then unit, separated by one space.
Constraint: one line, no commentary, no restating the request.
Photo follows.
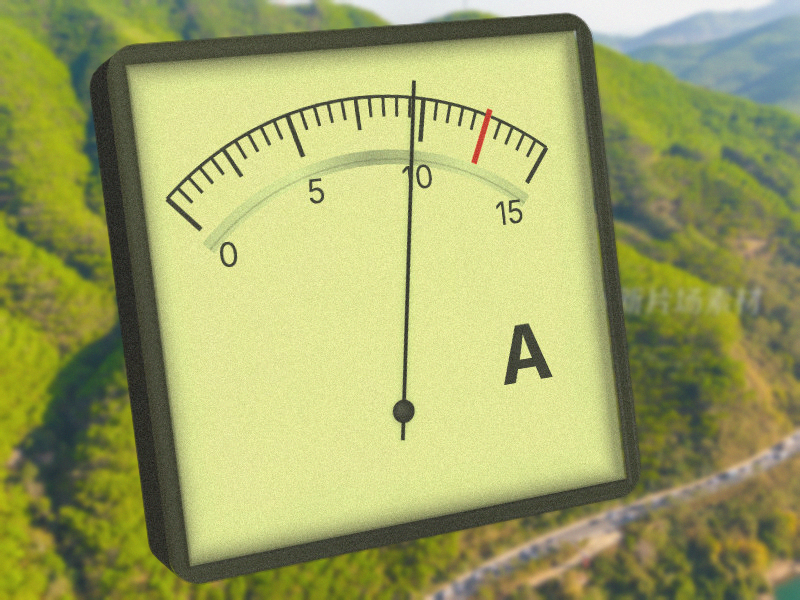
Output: 9.5 A
